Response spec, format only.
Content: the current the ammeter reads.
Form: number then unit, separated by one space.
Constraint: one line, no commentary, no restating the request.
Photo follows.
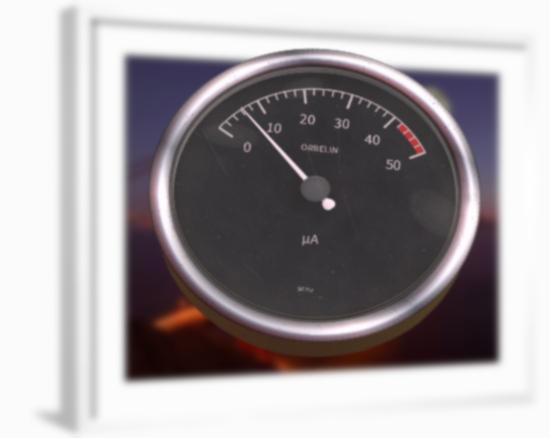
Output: 6 µA
